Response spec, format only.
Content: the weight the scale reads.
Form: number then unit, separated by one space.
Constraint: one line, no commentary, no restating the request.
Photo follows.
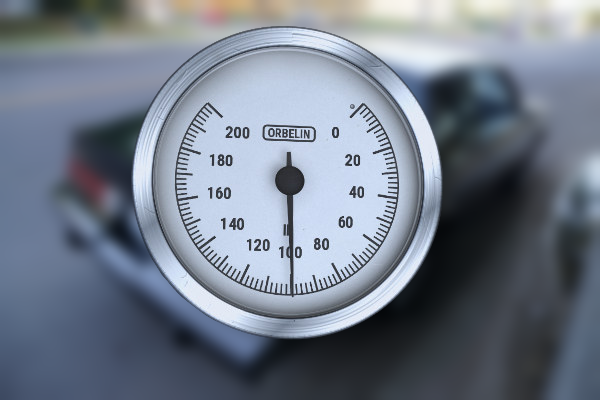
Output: 100 lb
